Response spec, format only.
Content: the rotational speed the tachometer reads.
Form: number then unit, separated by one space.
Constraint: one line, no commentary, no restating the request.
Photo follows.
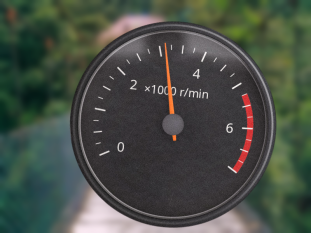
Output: 3125 rpm
